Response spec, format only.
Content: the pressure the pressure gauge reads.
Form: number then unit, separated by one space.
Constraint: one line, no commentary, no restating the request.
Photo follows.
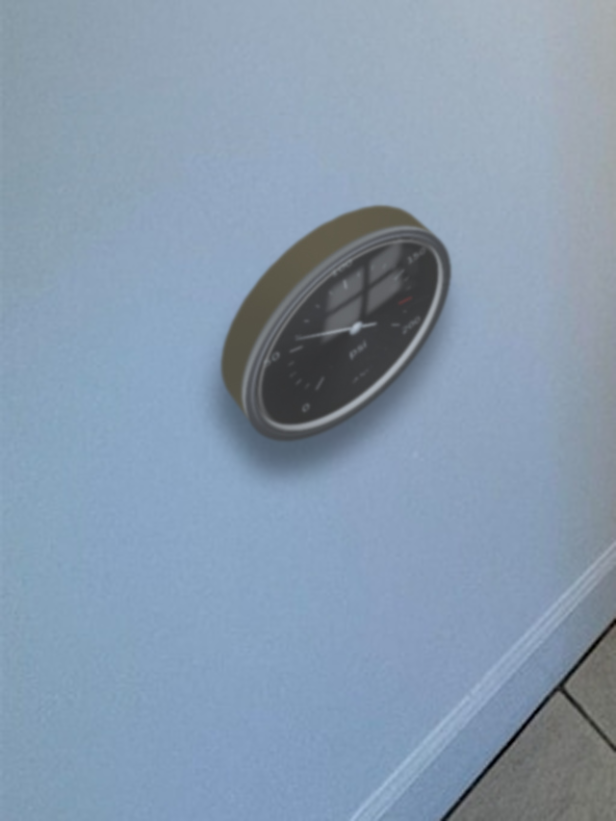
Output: 60 psi
